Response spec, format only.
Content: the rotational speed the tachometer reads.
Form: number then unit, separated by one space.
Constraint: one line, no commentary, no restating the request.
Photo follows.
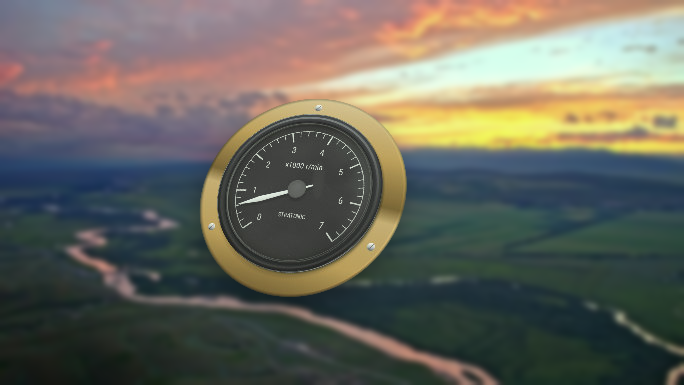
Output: 600 rpm
